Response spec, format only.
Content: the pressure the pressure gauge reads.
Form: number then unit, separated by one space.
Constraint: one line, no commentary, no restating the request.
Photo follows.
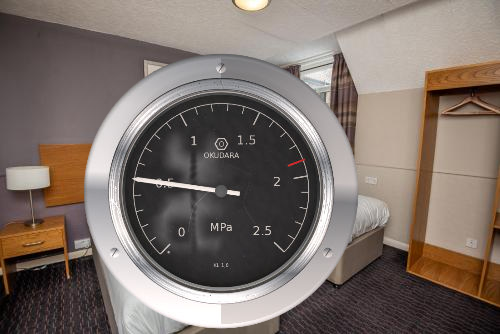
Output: 0.5 MPa
